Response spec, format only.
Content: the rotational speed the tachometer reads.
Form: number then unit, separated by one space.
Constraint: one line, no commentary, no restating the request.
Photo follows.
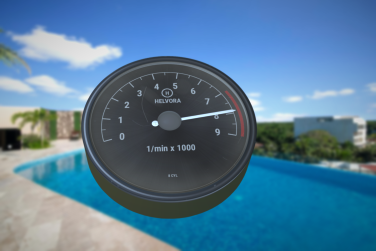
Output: 8000 rpm
